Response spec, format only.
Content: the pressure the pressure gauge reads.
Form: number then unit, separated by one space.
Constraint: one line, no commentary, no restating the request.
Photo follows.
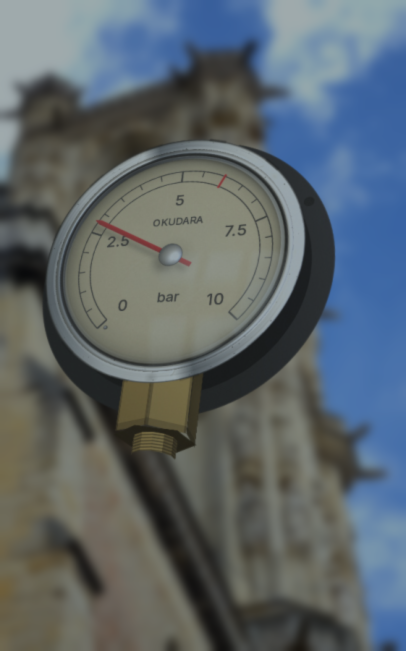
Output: 2.75 bar
